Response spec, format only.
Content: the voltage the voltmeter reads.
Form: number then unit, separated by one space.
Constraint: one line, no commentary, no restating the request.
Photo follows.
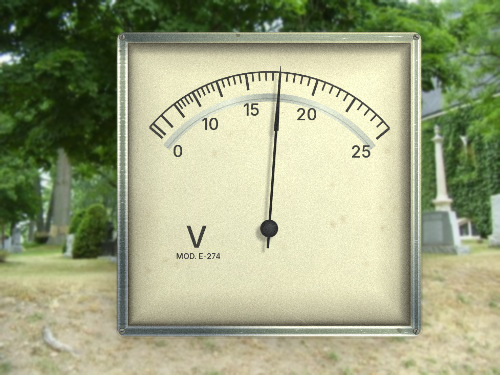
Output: 17.5 V
